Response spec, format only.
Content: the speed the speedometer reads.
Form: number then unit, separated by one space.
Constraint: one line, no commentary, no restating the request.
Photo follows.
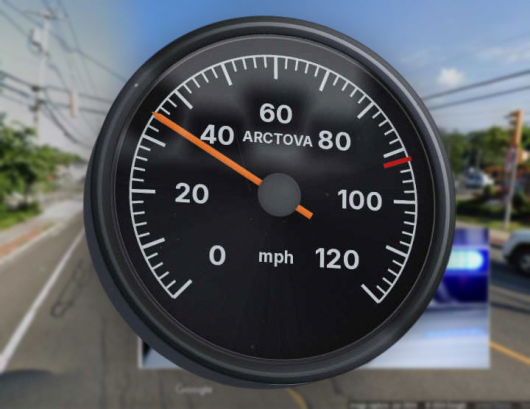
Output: 34 mph
